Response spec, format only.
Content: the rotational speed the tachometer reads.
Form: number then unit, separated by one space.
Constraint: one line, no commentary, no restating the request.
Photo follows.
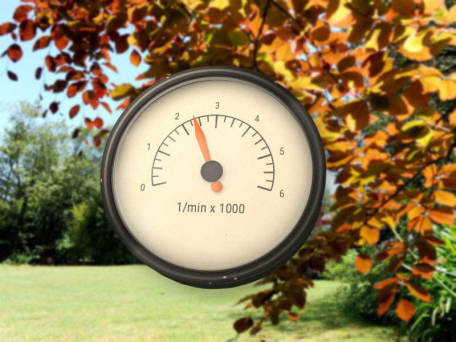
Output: 2375 rpm
